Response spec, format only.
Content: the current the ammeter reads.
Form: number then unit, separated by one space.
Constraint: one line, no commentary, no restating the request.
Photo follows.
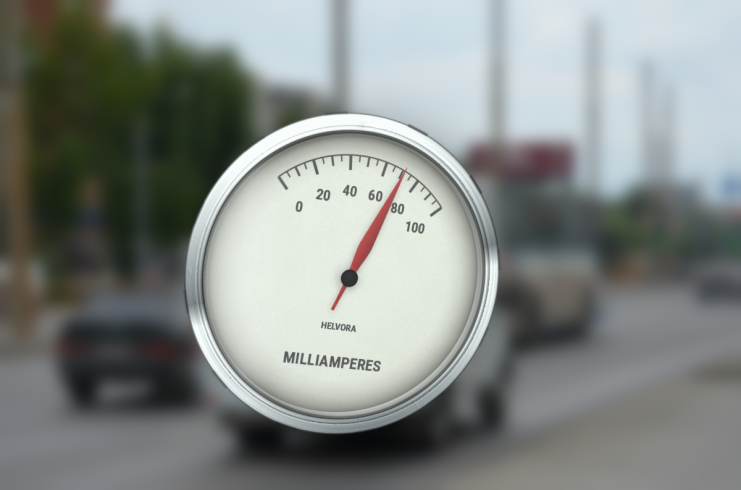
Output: 70 mA
